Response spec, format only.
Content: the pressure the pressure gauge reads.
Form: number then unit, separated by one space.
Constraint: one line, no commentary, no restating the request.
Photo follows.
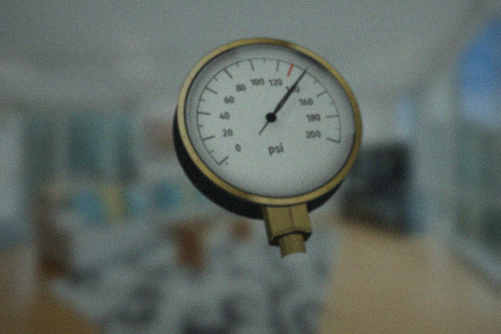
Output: 140 psi
